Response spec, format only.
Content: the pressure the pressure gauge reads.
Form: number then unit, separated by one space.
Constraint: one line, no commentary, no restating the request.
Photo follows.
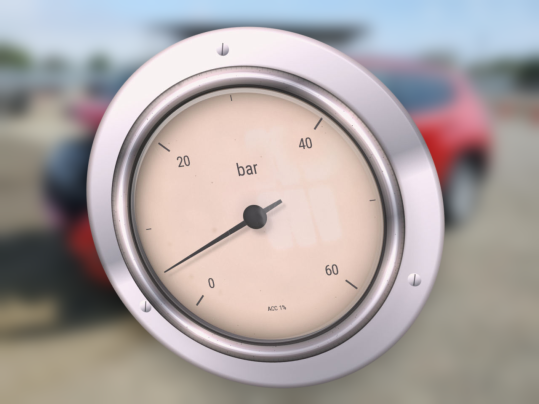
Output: 5 bar
